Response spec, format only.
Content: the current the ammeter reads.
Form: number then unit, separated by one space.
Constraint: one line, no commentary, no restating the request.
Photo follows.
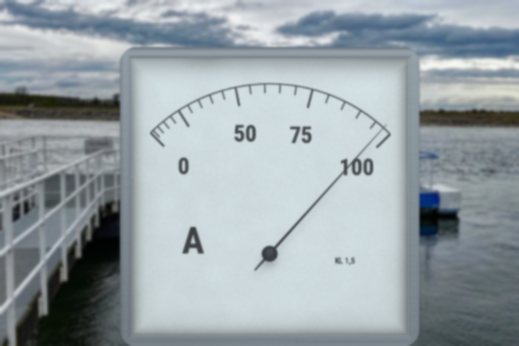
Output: 97.5 A
